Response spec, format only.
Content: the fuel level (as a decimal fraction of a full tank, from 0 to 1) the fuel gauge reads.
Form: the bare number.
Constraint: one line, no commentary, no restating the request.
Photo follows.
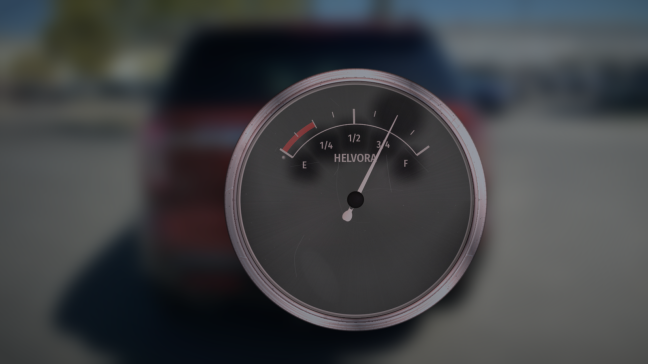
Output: 0.75
